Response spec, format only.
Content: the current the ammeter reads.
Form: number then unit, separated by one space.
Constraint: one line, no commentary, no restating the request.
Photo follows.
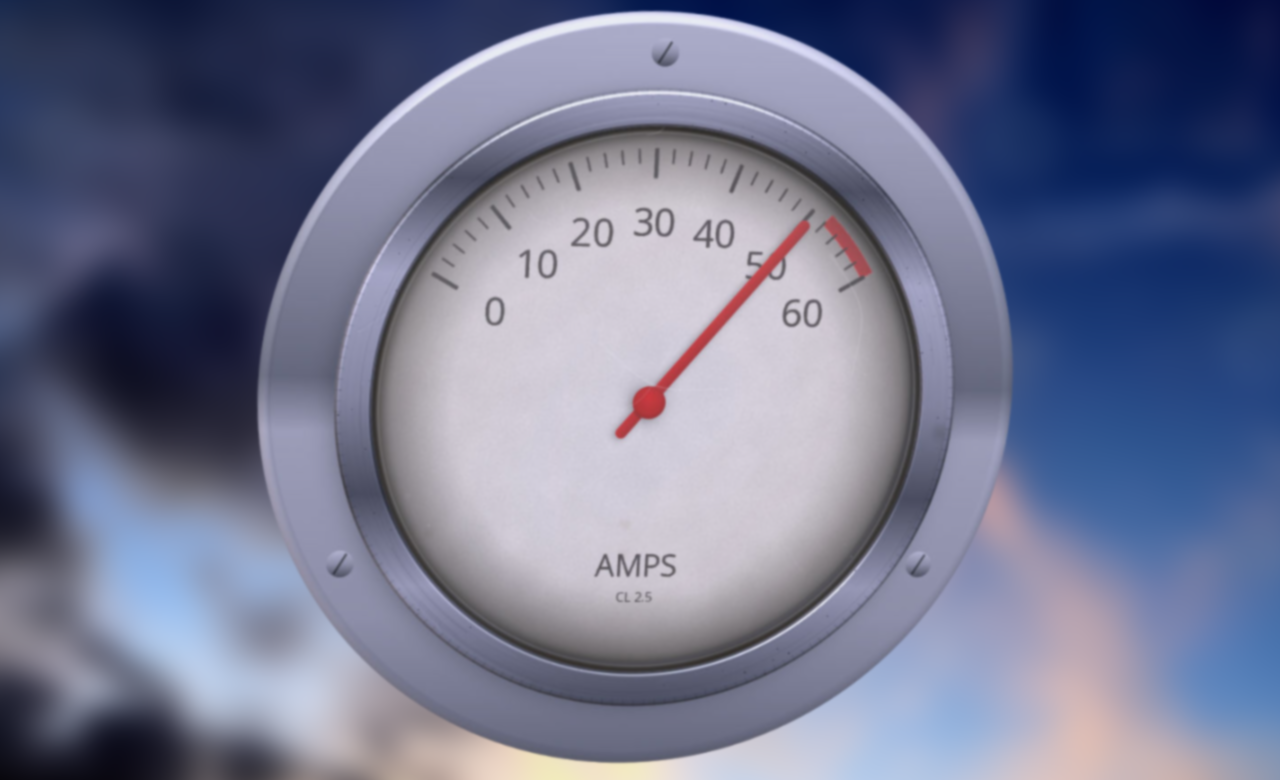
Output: 50 A
